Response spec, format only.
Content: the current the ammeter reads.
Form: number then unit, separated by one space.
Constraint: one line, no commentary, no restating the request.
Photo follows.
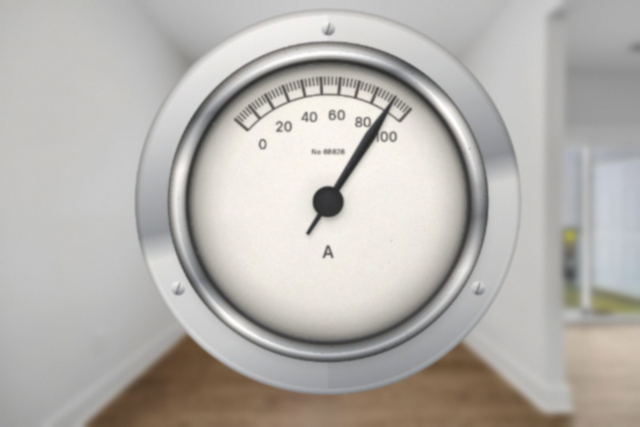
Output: 90 A
